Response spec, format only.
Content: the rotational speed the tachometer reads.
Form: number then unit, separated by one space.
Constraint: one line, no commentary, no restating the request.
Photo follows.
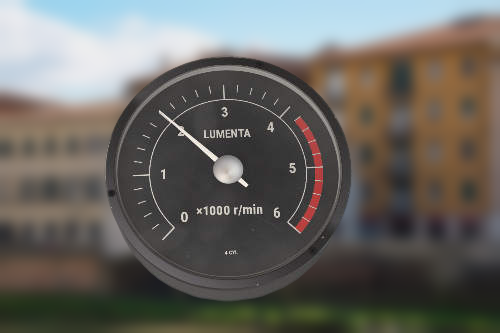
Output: 2000 rpm
